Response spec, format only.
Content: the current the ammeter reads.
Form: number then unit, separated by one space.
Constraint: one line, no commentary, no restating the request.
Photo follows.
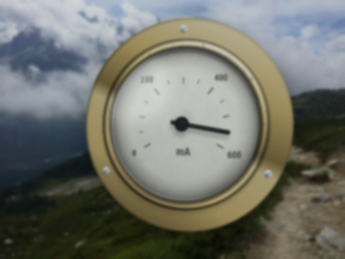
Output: 550 mA
